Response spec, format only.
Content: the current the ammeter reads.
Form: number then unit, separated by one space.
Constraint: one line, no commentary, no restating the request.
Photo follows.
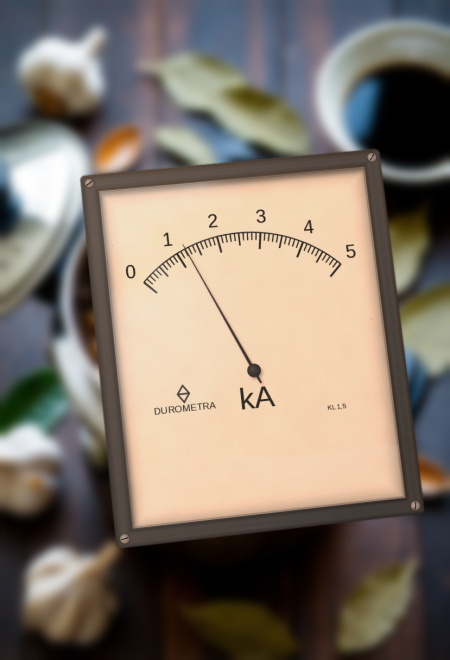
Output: 1.2 kA
